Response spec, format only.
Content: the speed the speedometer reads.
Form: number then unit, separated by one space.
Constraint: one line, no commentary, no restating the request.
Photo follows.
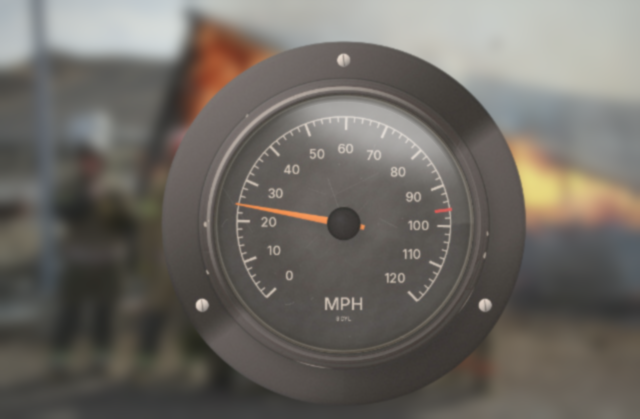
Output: 24 mph
